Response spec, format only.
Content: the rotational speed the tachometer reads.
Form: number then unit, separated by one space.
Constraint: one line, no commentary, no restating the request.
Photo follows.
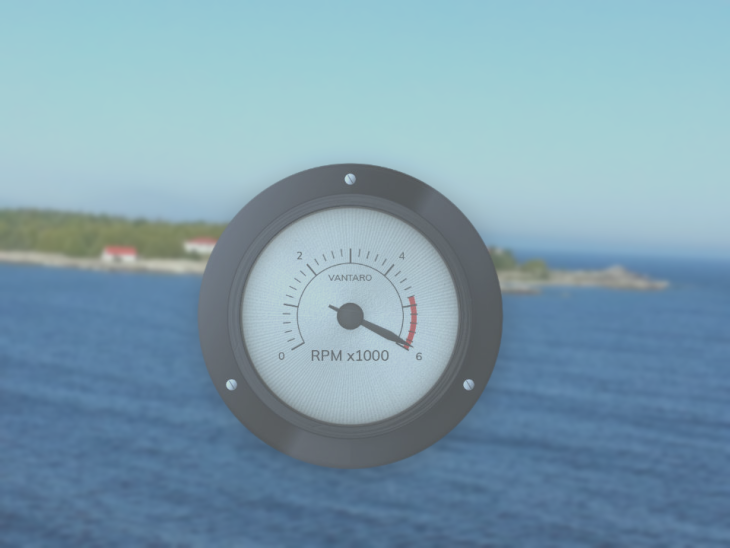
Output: 5900 rpm
